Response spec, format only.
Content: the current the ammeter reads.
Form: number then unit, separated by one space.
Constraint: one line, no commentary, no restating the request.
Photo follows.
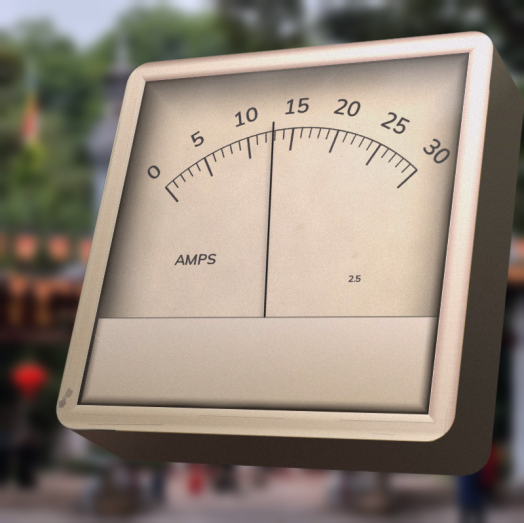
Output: 13 A
